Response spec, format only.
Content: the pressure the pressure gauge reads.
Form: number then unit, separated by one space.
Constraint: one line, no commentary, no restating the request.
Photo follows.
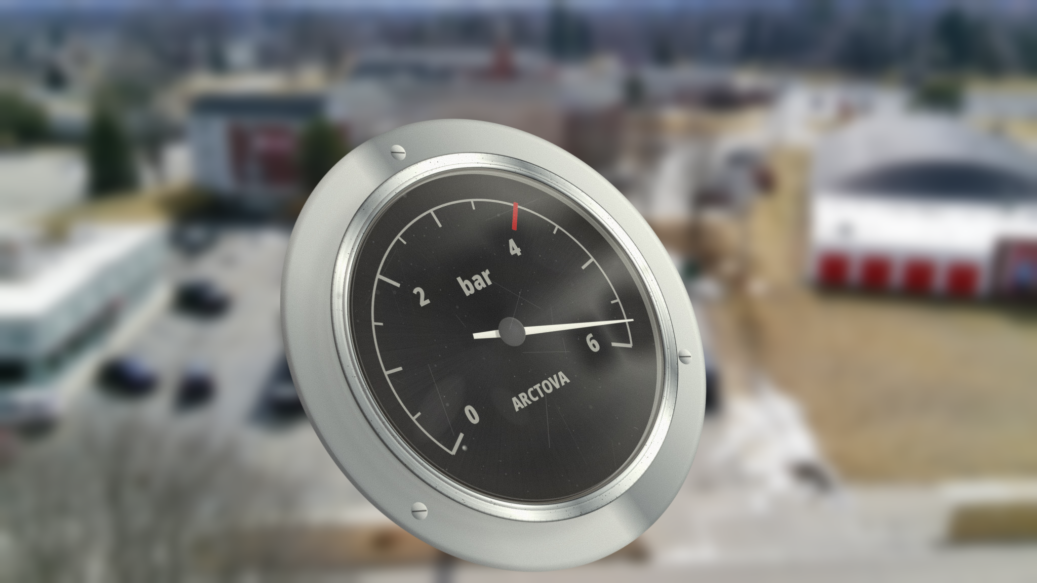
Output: 5.75 bar
